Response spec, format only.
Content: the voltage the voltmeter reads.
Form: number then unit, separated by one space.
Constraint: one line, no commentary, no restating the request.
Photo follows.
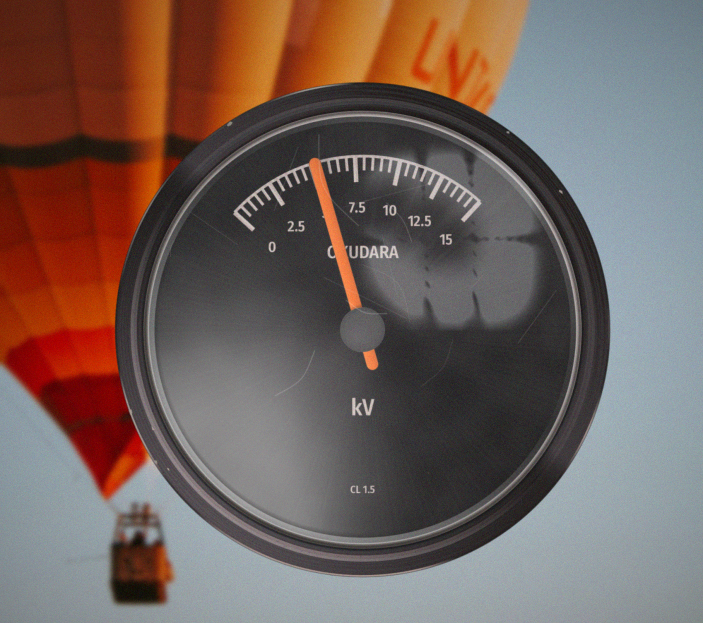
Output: 5.25 kV
